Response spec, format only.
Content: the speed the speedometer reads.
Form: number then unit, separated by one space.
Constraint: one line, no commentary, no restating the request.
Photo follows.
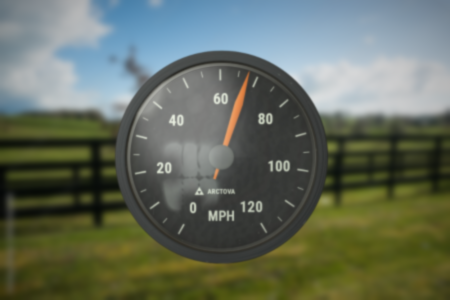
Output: 67.5 mph
